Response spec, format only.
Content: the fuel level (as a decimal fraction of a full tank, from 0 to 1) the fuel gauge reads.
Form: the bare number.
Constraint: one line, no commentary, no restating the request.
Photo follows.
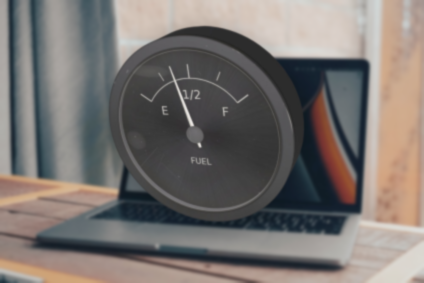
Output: 0.375
